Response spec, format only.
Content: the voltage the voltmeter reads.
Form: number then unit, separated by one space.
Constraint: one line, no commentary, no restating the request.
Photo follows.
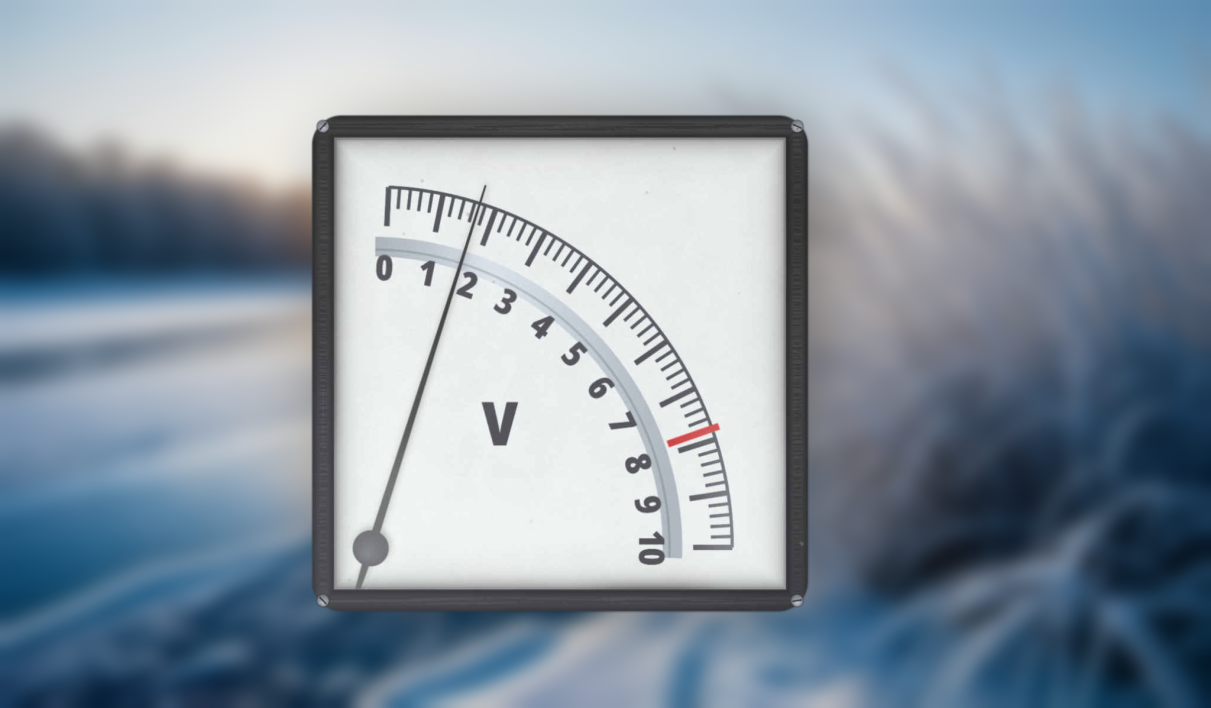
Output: 1.7 V
